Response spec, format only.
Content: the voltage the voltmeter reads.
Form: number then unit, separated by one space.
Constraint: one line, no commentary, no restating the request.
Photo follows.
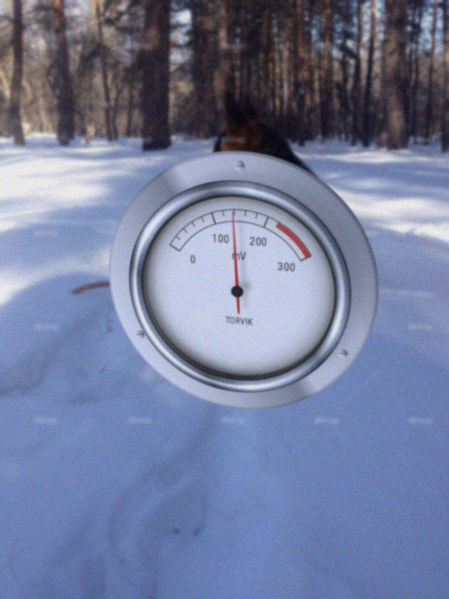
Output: 140 mV
